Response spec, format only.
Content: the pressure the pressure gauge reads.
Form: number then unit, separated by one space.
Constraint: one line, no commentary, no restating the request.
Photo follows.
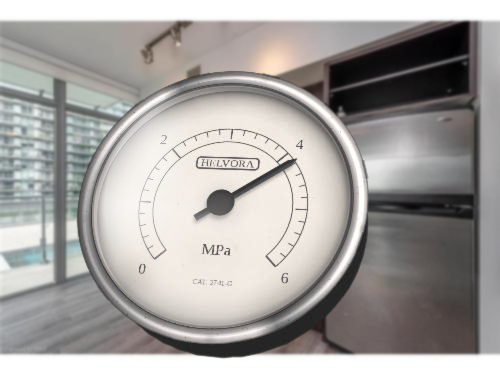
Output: 4.2 MPa
